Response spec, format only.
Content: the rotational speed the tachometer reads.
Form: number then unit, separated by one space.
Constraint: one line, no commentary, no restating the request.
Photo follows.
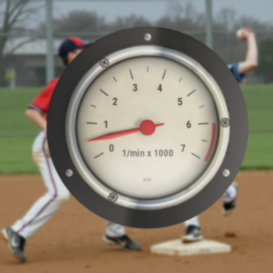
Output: 500 rpm
